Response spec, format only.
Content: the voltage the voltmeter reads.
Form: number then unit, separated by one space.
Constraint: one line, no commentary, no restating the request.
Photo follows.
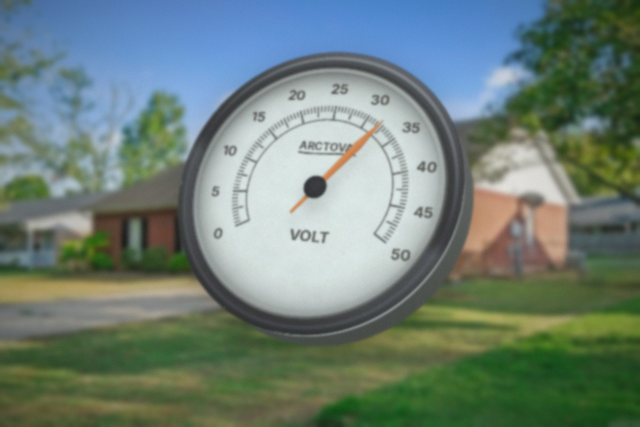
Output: 32.5 V
